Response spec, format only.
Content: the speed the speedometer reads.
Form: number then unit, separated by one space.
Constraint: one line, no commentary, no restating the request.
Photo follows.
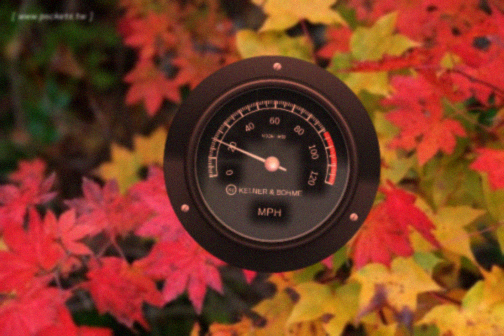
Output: 20 mph
